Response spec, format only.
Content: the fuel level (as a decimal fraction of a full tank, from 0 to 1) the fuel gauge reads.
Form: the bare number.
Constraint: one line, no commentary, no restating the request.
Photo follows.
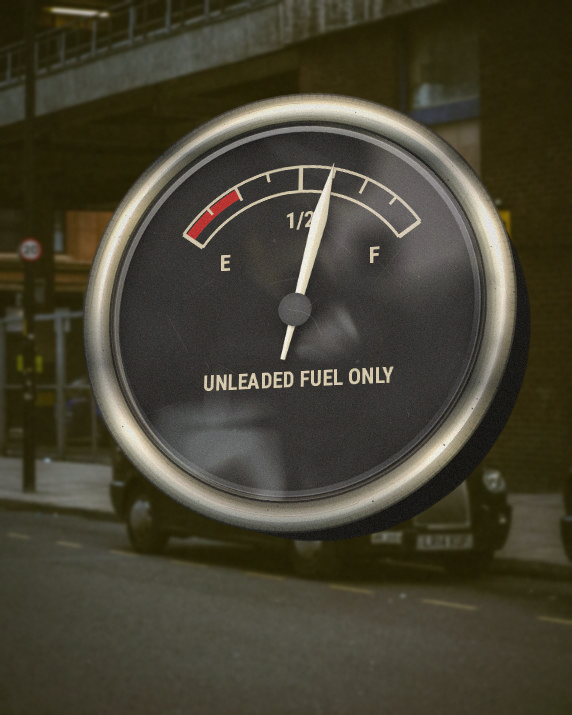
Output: 0.625
